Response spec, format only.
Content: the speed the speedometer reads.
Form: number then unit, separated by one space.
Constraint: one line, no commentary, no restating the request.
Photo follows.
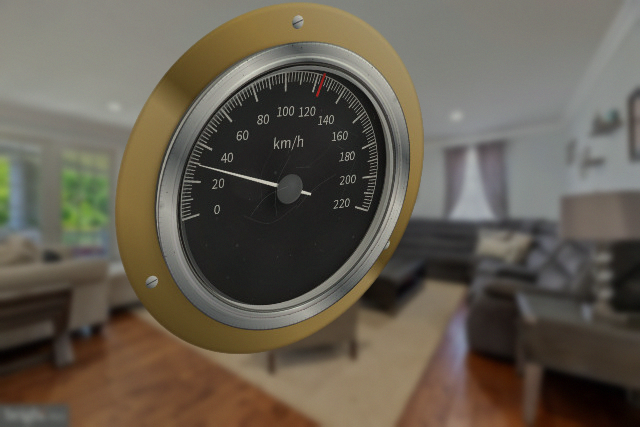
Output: 30 km/h
